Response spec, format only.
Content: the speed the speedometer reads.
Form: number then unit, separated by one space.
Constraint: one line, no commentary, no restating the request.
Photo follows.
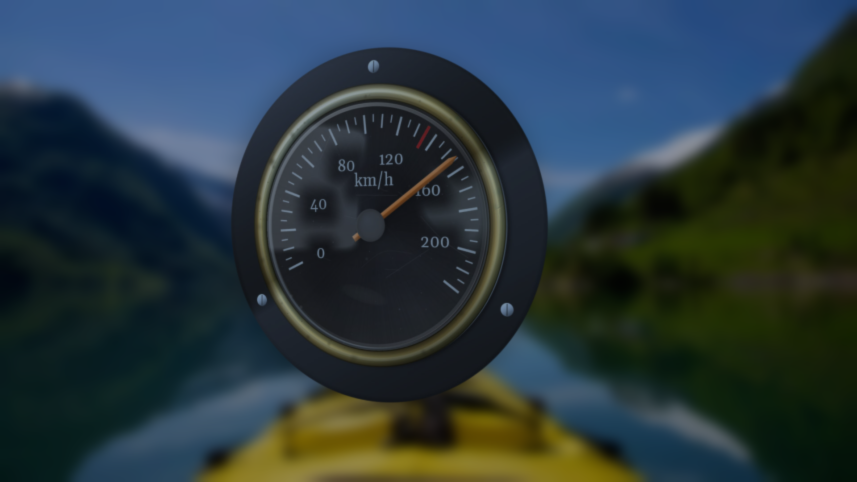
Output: 155 km/h
